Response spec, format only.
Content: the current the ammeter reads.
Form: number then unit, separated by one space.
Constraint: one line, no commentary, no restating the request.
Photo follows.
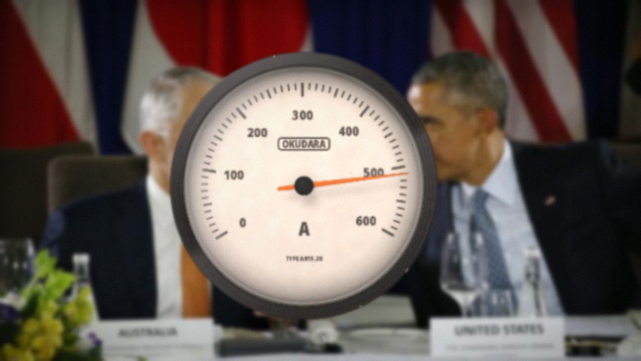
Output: 510 A
